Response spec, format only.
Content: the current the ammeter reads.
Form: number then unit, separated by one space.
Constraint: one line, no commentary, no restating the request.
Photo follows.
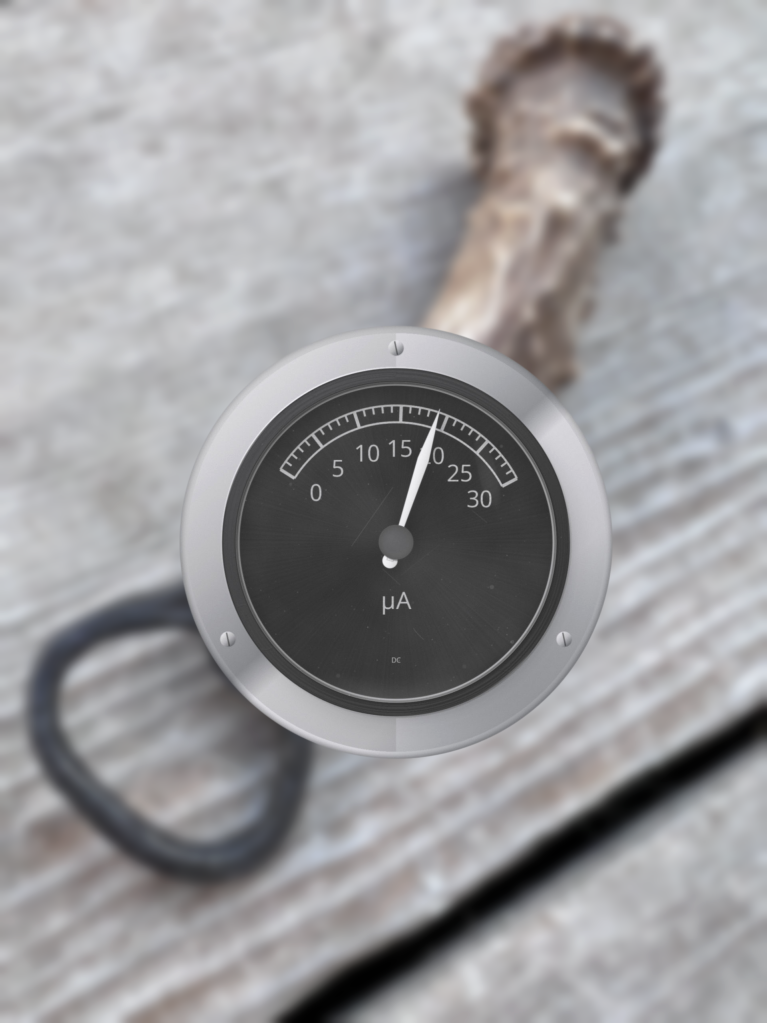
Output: 19 µA
